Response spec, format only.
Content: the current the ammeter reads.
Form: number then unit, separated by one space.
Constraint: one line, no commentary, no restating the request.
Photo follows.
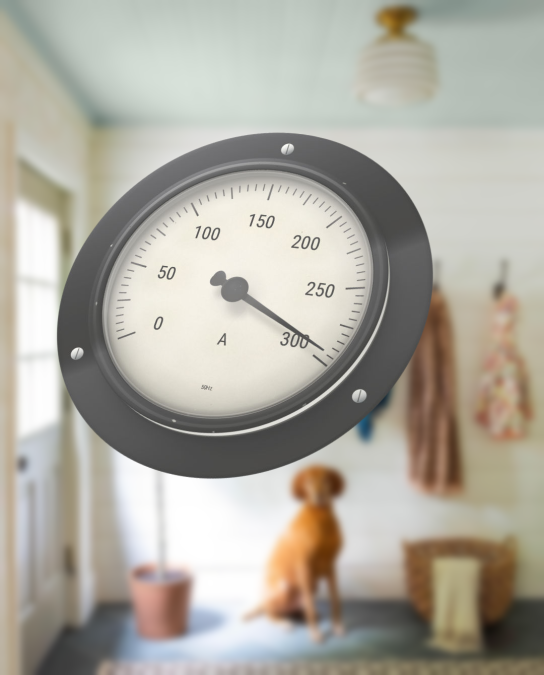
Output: 295 A
